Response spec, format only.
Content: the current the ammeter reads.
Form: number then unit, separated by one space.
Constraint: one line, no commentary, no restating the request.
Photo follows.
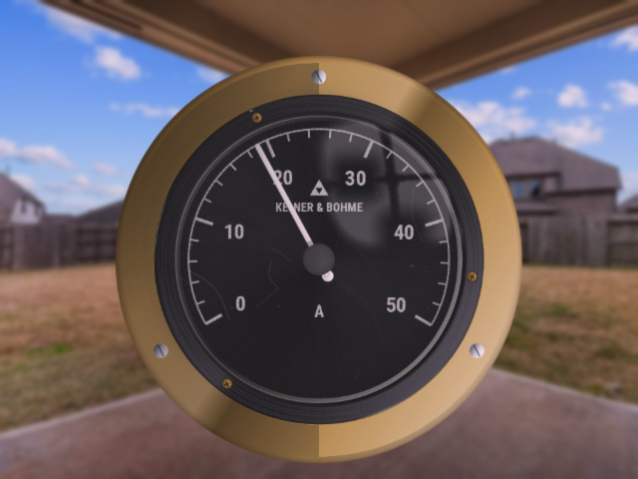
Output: 19 A
